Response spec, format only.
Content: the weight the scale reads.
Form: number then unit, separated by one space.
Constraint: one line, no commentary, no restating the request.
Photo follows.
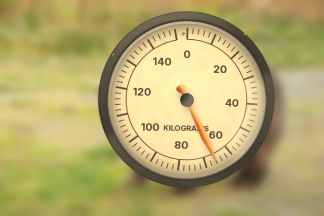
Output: 66 kg
